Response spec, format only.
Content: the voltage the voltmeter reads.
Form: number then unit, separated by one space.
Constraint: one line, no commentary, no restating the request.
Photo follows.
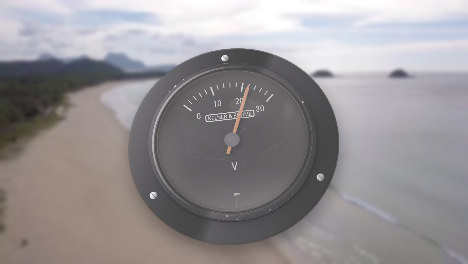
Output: 22 V
